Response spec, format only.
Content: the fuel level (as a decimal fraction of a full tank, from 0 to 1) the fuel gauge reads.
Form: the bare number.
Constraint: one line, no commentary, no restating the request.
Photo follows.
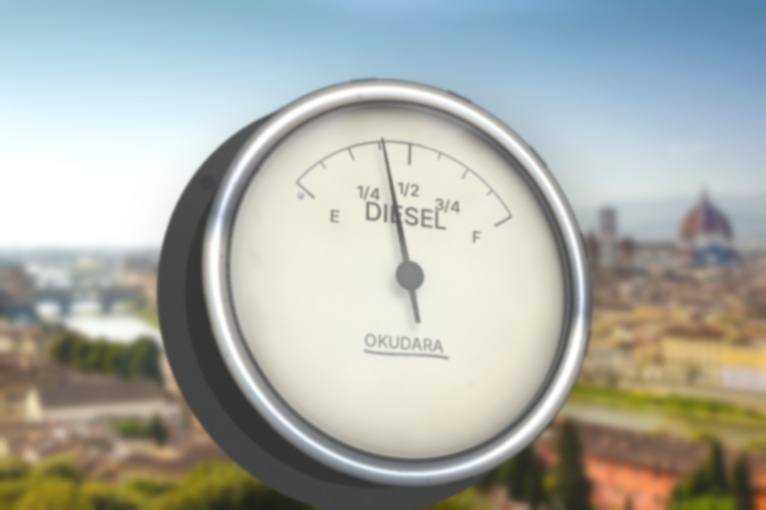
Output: 0.375
